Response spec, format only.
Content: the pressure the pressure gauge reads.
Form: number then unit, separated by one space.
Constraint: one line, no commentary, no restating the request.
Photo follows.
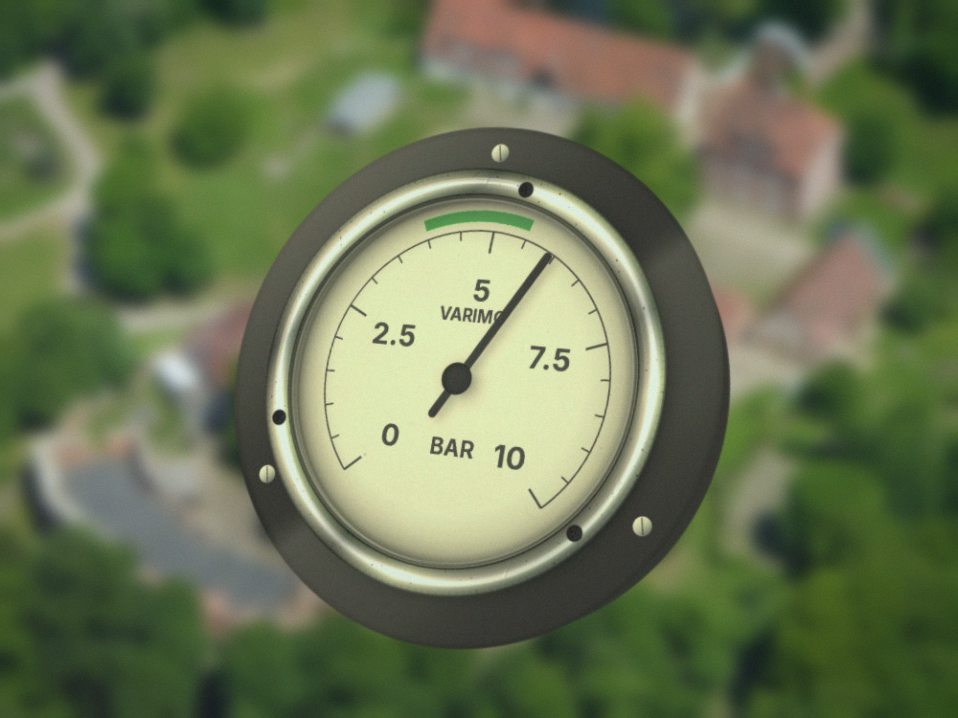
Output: 6 bar
